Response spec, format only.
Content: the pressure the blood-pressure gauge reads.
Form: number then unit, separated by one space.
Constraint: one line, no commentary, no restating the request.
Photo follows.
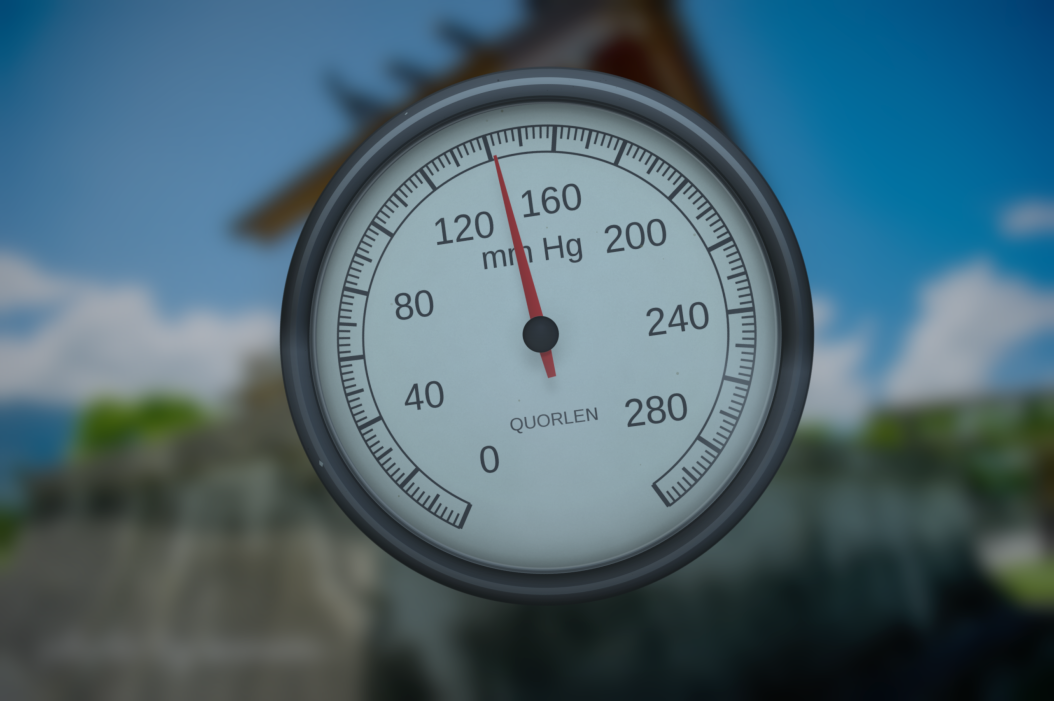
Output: 142 mmHg
